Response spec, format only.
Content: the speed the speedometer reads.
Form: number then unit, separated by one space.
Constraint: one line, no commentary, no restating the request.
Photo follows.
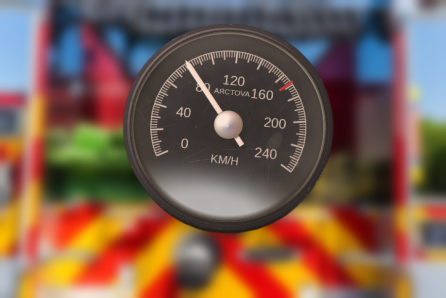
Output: 80 km/h
